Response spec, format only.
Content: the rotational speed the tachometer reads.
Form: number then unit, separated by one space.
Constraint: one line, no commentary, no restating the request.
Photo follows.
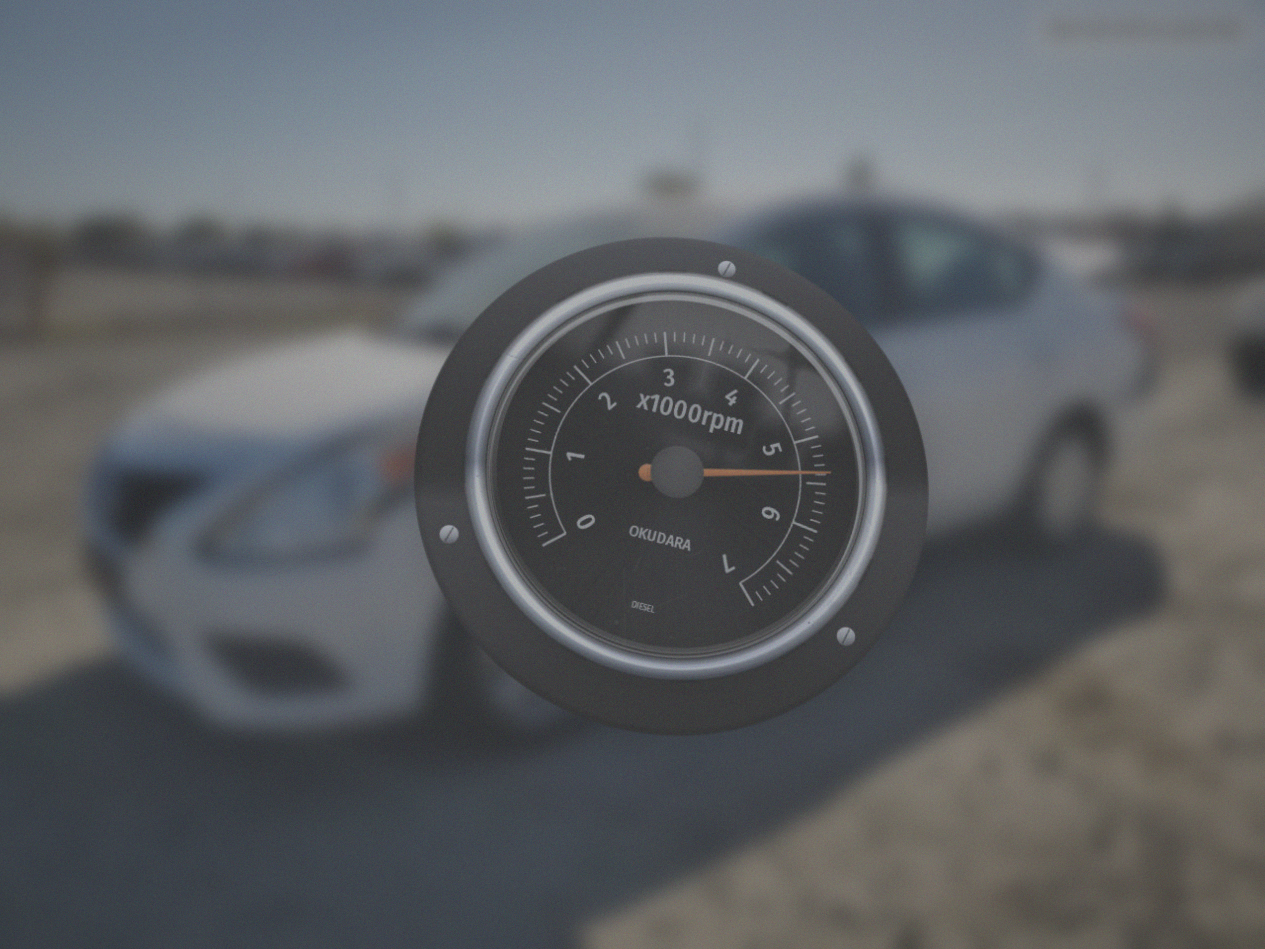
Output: 5400 rpm
